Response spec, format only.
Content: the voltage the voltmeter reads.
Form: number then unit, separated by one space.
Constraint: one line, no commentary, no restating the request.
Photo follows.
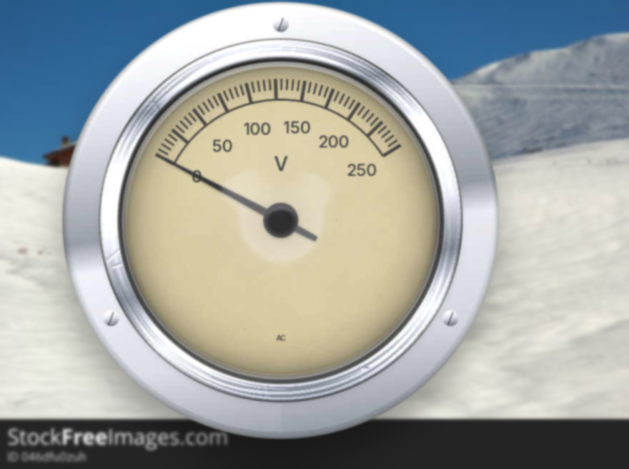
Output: 0 V
